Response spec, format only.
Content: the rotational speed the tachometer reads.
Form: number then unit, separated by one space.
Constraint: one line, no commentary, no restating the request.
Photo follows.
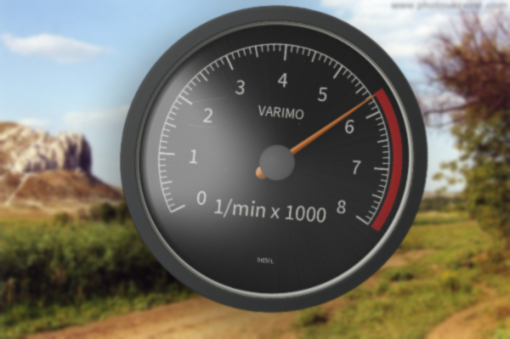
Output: 5700 rpm
